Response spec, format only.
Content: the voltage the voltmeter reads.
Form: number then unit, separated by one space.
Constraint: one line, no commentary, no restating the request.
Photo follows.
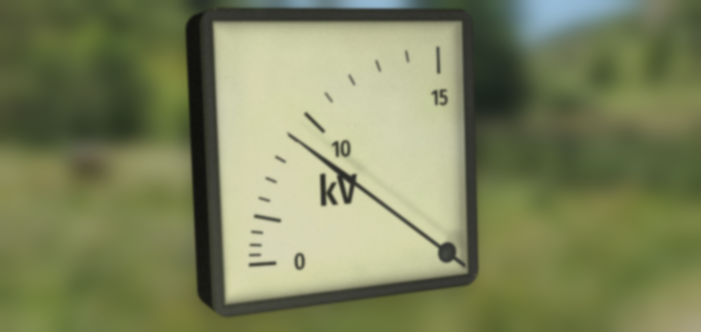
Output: 9 kV
